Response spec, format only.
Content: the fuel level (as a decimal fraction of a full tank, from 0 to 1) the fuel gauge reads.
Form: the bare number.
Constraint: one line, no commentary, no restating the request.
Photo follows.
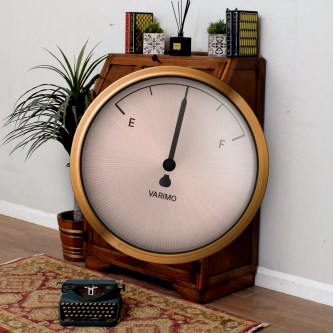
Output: 0.5
